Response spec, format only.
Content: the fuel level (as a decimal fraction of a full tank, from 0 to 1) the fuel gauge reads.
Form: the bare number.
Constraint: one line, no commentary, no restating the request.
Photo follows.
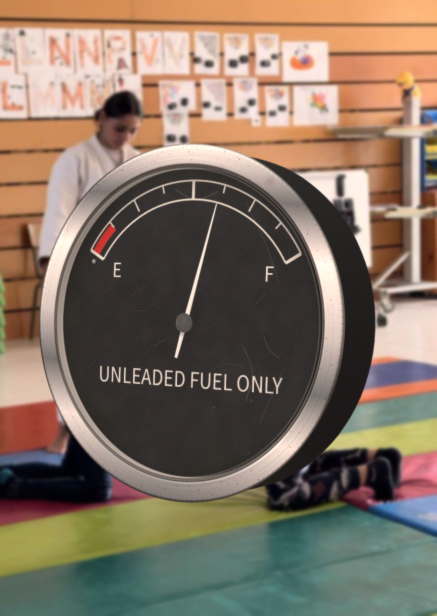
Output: 0.625
